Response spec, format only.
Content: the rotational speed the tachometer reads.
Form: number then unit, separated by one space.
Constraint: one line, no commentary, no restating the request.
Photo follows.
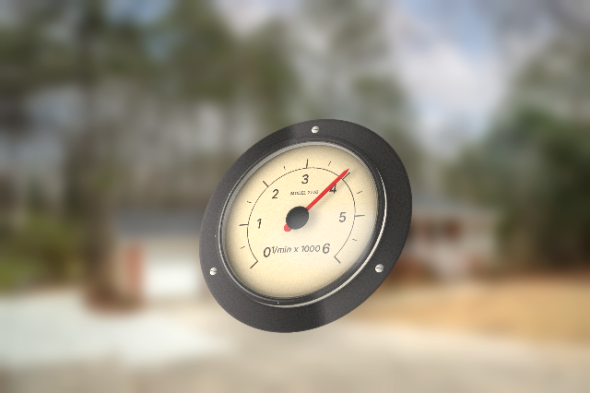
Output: 4000 rpm
